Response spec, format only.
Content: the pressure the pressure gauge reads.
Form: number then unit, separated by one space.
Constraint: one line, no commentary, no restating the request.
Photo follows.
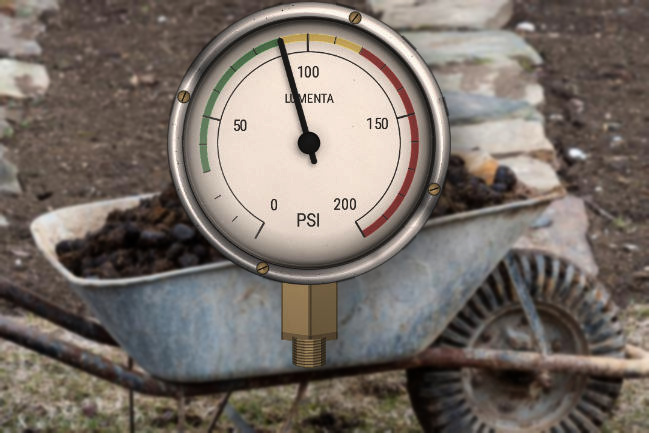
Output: 90 psi
